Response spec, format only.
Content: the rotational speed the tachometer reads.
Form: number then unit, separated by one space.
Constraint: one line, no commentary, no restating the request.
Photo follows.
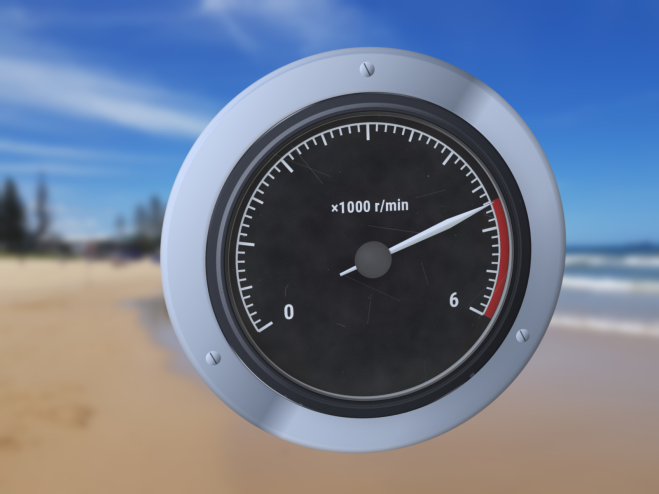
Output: 4700 rpm
